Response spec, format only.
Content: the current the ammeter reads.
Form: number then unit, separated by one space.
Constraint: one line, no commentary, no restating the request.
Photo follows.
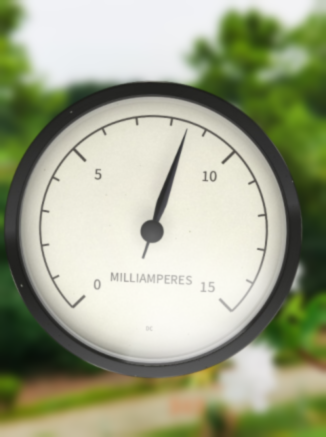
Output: 8.5 mA
